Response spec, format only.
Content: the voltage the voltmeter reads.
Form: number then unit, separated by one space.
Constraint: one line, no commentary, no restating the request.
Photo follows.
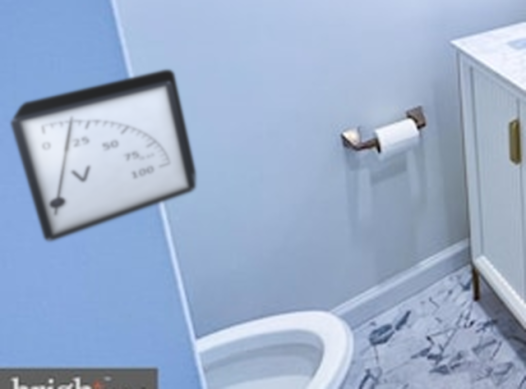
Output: 15 V
